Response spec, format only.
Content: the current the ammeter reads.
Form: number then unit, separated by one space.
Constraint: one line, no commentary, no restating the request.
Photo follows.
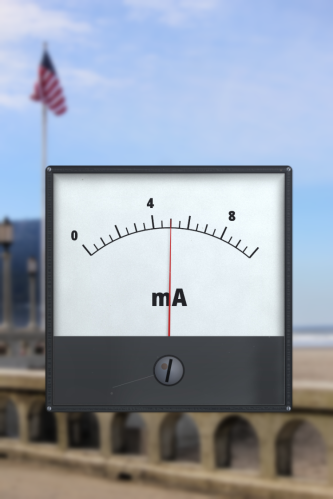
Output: 5 mA
